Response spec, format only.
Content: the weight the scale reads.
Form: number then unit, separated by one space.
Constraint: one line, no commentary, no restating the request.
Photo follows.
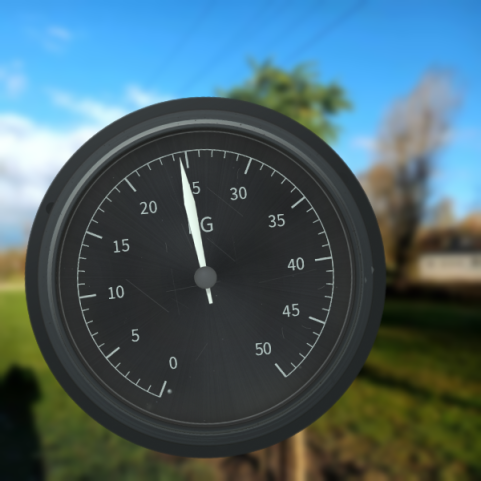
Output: 24.5 kg
